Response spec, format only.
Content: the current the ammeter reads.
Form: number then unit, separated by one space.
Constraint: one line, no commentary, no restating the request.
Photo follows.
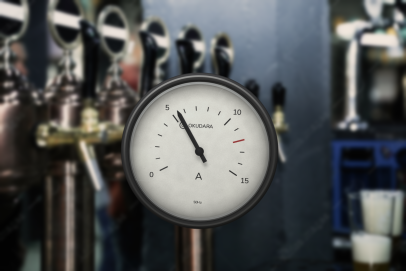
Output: 5.5 A
